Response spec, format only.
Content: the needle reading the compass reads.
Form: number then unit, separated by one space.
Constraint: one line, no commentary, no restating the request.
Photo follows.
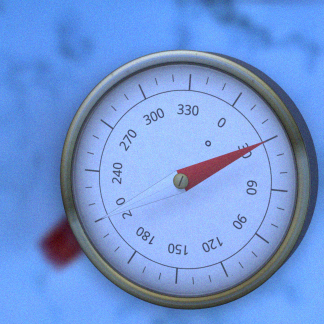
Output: 30 °
